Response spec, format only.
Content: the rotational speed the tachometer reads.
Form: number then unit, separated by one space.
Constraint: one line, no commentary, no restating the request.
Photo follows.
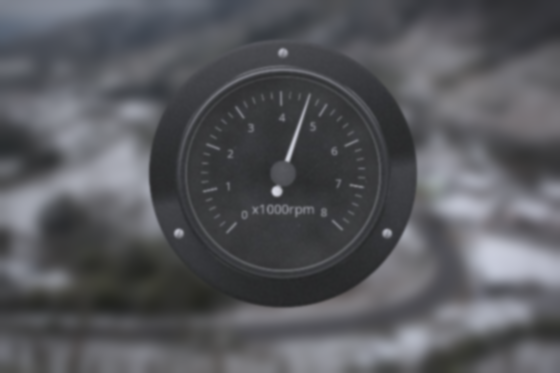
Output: 4600 rpm
